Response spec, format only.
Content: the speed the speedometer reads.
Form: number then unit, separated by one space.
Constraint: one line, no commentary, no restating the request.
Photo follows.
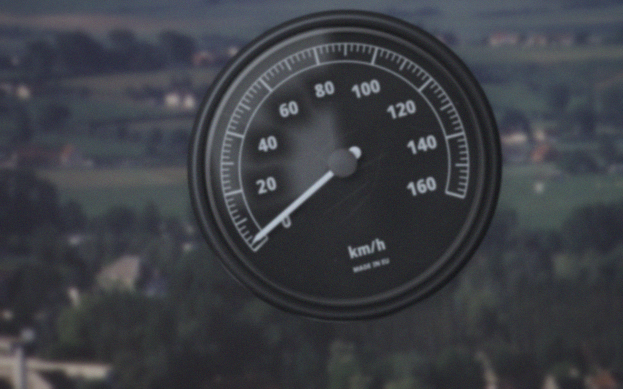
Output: 2 km/h
